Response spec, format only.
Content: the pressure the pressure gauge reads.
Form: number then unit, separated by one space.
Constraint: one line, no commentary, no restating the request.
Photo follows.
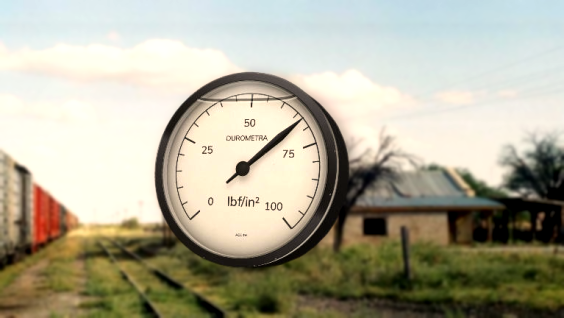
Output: 67.5 psi
